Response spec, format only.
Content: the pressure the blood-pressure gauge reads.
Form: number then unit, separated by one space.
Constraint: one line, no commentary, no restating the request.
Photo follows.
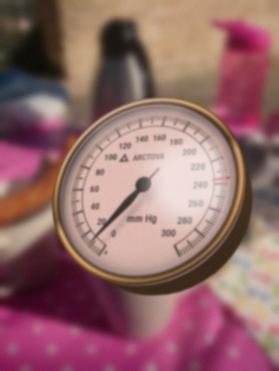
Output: 10 mmHg
